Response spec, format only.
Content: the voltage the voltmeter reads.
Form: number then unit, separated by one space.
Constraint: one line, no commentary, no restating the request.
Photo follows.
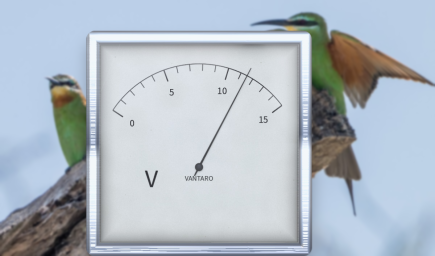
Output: 11.5 V
